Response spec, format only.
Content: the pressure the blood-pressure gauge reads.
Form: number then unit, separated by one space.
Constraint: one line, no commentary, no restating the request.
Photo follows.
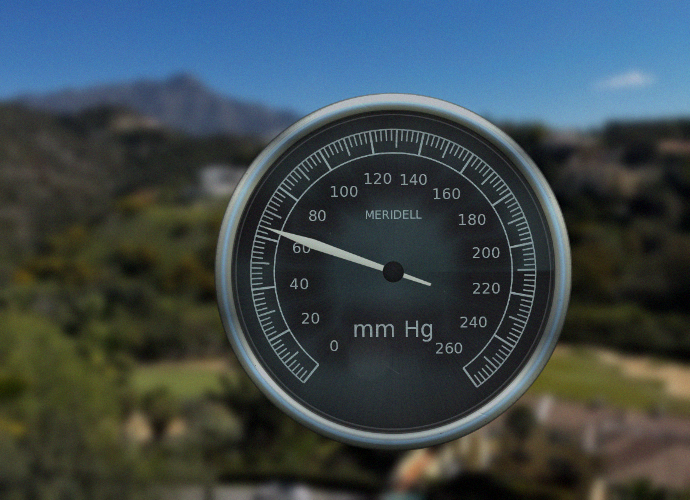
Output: 64 mmHg
